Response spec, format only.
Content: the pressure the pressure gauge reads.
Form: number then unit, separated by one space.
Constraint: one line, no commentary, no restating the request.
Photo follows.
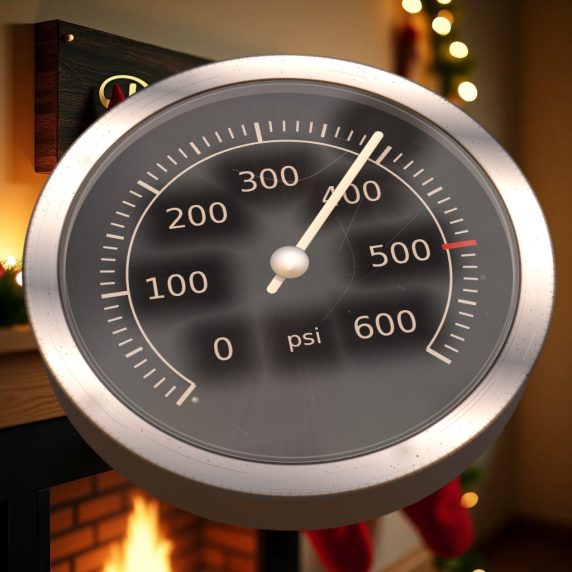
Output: 390 psi
